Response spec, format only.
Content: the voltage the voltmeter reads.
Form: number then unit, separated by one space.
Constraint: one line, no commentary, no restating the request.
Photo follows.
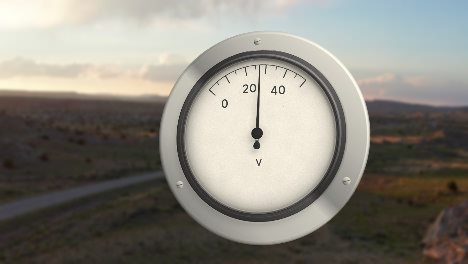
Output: 27.5 V
